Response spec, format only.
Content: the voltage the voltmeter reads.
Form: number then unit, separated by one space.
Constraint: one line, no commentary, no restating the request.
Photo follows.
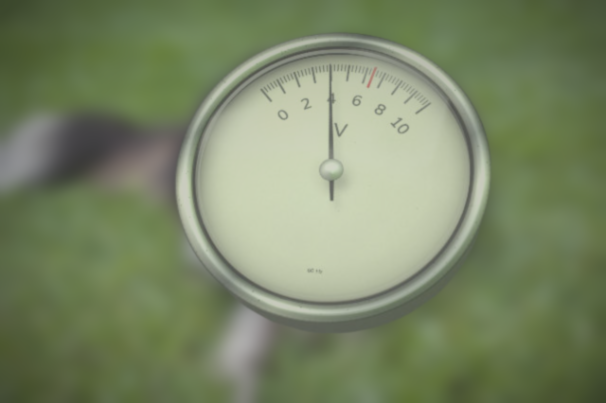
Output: 4 V
